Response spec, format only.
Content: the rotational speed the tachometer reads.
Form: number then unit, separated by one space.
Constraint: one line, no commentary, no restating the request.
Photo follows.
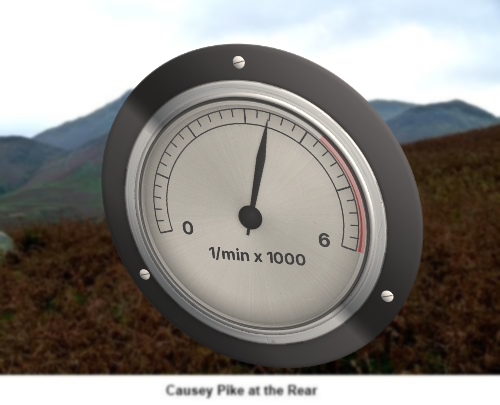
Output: 3400 rpm
